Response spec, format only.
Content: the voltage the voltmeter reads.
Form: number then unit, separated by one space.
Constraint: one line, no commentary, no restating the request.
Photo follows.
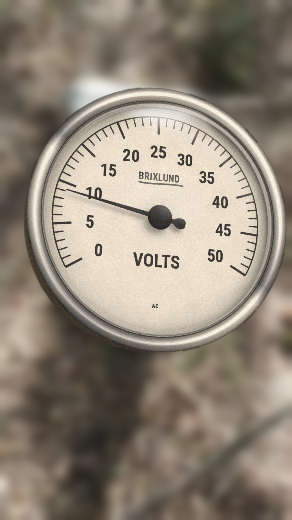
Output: 9 V
